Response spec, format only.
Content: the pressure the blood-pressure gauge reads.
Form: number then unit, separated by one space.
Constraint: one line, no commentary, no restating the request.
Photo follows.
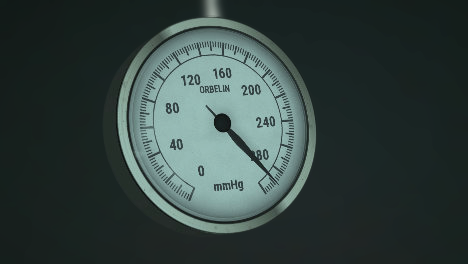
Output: 290 mmHg
